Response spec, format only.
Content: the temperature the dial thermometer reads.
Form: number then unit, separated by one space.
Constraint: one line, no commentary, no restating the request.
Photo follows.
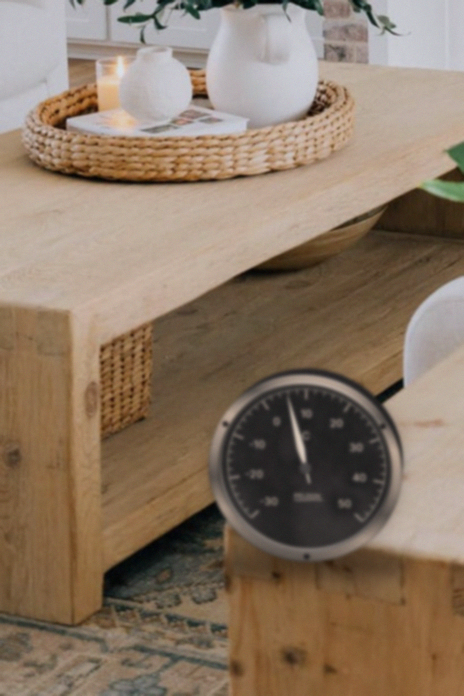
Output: 6 °C
